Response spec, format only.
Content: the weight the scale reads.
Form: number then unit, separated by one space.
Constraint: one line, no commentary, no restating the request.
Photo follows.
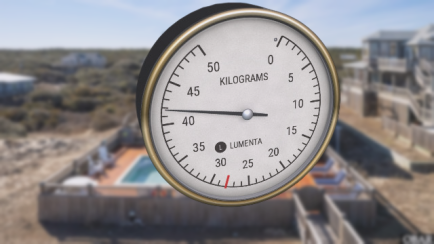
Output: 42 kg
